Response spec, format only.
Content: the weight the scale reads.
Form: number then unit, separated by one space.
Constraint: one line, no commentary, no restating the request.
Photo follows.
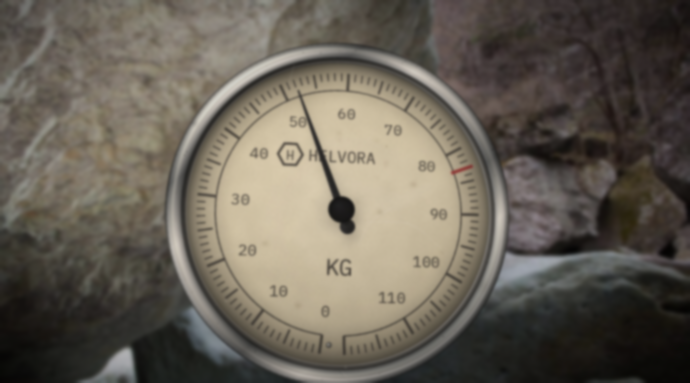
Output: 52 kg
